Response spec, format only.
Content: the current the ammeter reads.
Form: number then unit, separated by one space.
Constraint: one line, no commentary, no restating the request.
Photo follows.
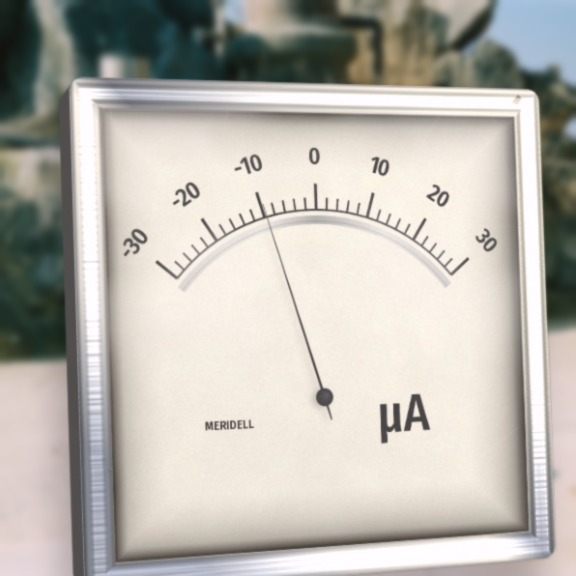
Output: -10 µA
